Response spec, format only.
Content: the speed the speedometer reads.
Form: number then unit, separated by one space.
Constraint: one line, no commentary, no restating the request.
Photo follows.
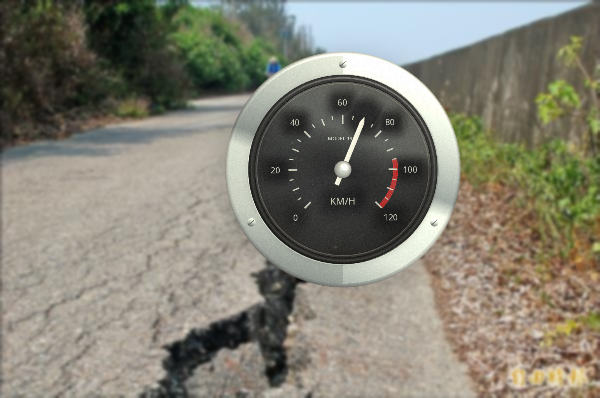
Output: 70 km/h
